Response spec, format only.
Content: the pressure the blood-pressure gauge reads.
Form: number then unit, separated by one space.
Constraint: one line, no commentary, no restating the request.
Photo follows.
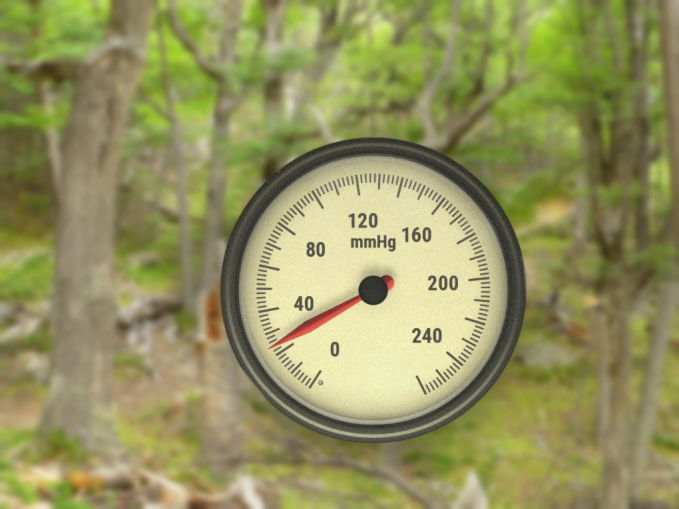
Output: 24 mmHg
